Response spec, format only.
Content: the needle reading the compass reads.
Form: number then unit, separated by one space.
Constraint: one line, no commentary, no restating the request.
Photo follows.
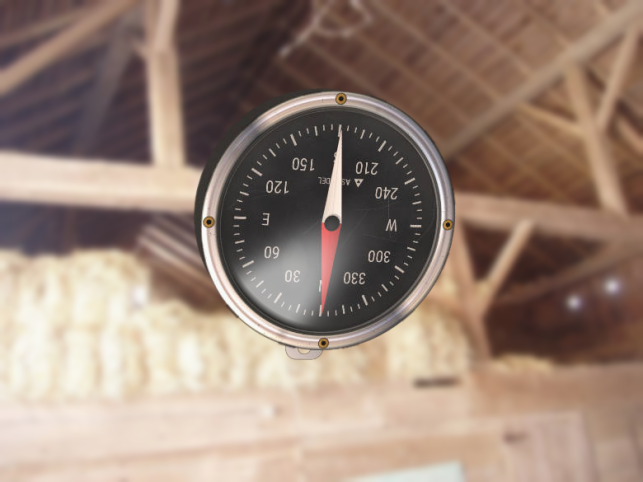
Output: 0 °
